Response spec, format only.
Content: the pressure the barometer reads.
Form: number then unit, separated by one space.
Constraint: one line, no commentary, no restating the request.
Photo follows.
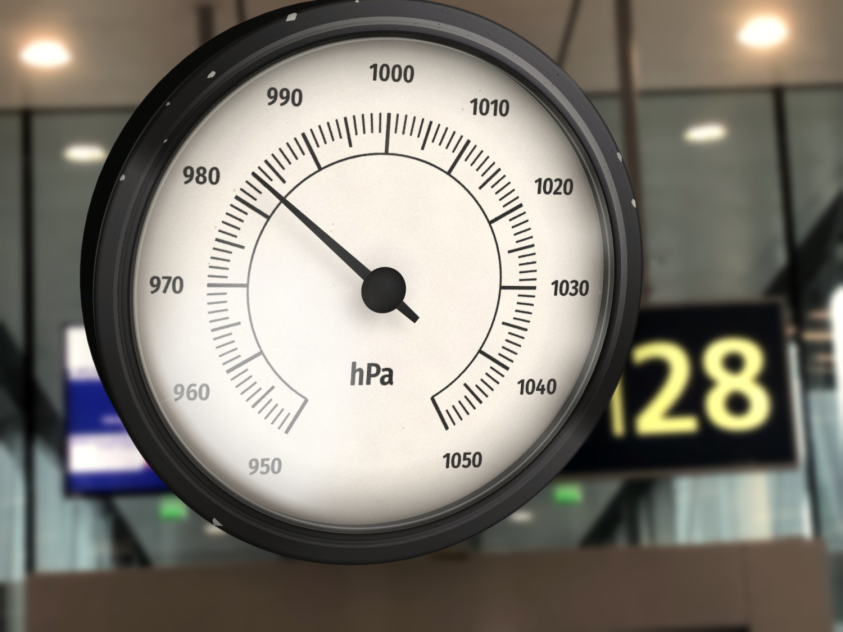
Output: 983 hPa
